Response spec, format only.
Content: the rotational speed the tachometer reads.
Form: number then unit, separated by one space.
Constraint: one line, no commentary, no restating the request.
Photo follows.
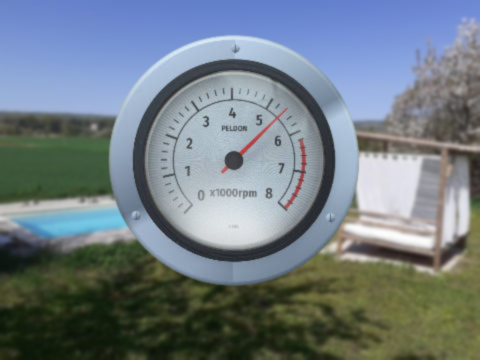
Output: 5400 rpm
